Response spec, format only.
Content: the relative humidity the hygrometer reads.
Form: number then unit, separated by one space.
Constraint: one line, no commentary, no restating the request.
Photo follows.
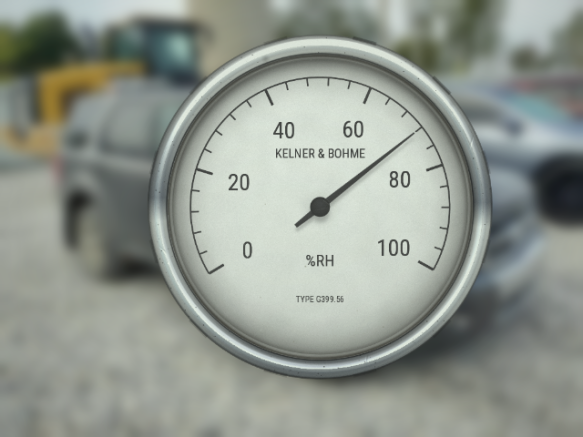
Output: 72 %
